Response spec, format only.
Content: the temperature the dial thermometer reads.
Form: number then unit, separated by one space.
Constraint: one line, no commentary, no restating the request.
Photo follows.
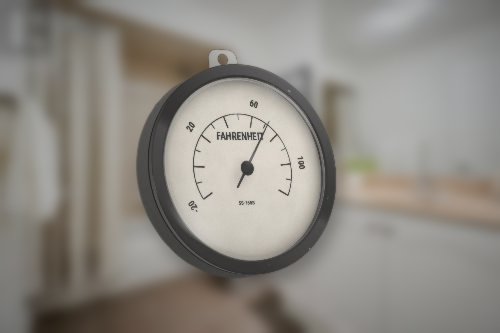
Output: 70 °F
